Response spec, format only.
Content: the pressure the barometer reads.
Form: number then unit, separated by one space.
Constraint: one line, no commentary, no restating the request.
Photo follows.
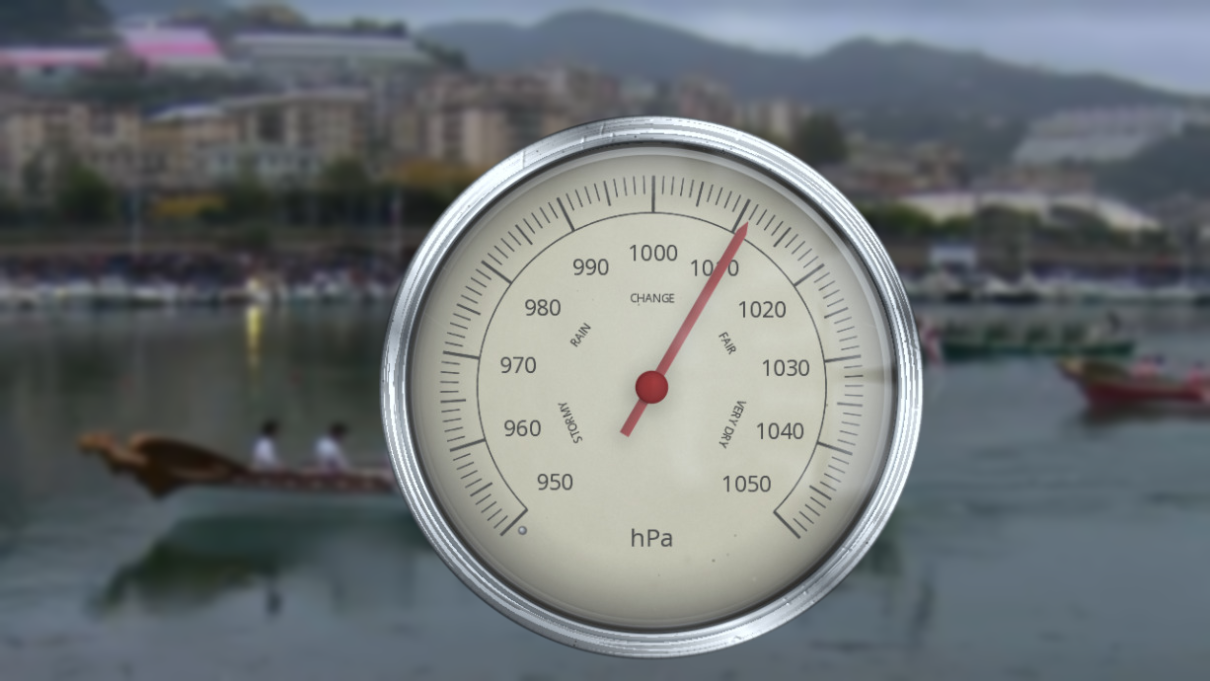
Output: 1011 hPa
